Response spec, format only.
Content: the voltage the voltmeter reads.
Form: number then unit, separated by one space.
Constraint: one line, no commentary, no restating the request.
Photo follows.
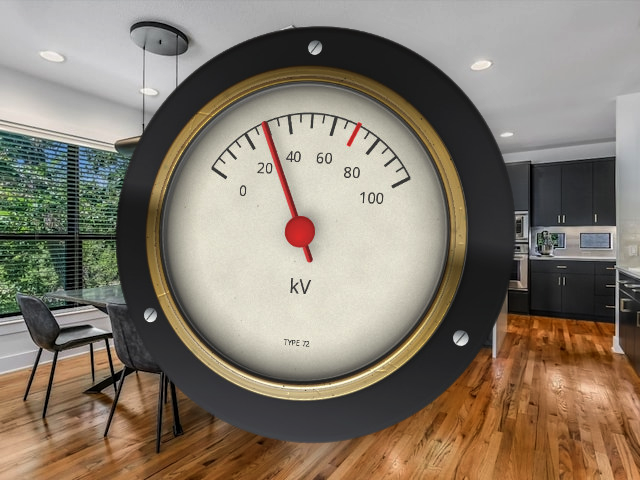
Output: 30 kV
